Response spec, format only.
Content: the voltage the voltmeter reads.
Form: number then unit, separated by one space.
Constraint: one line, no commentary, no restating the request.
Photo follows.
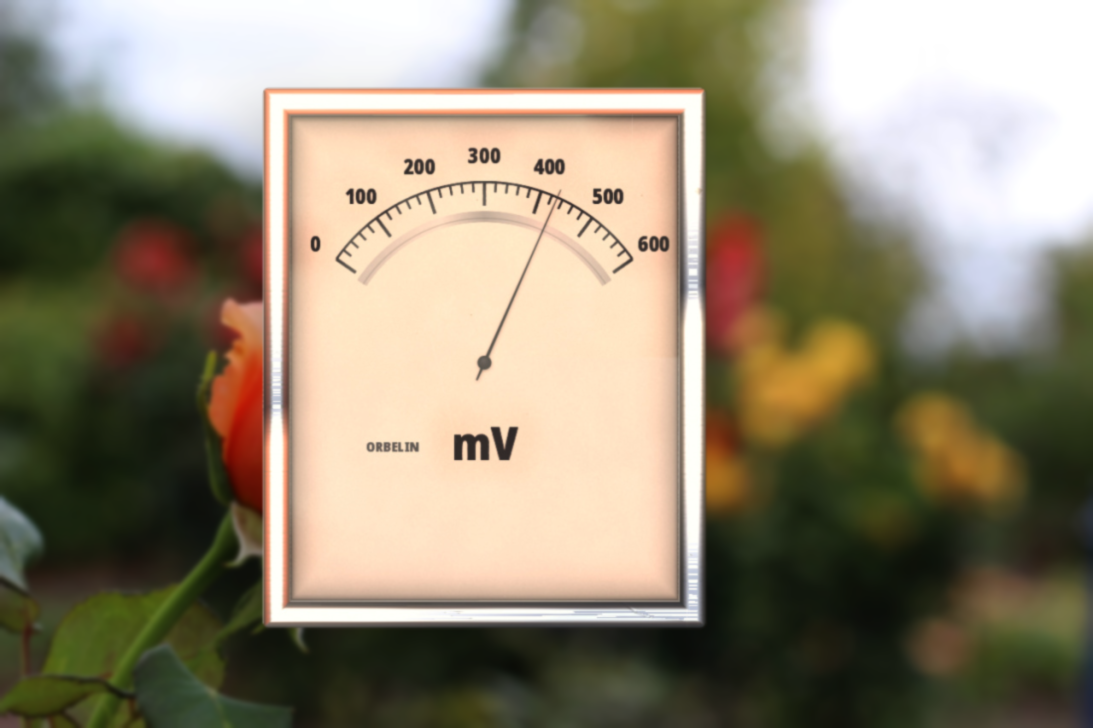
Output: 430 mV
